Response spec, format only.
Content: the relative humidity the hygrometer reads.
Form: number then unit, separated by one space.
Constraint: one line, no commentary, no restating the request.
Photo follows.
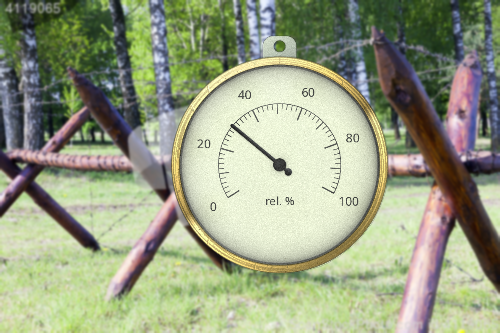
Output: 30 %
